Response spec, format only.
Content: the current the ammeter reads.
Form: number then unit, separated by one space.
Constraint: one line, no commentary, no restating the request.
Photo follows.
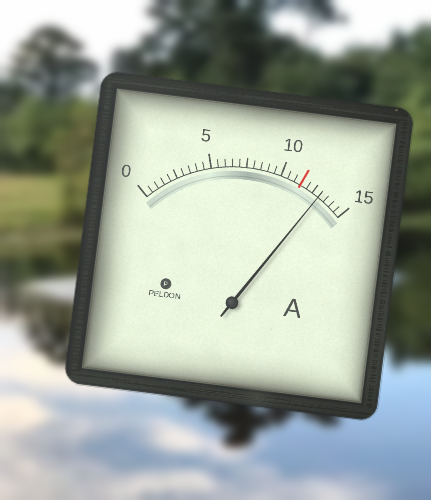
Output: 13 A
